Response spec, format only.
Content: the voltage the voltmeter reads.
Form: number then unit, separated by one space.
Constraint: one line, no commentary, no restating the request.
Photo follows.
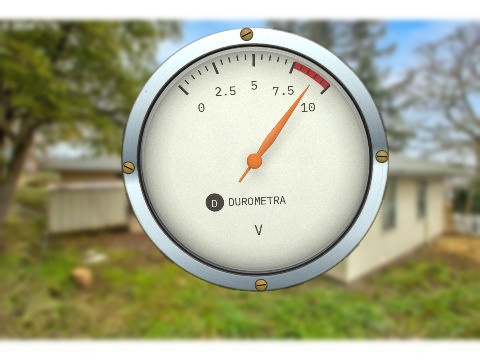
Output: 9 V
